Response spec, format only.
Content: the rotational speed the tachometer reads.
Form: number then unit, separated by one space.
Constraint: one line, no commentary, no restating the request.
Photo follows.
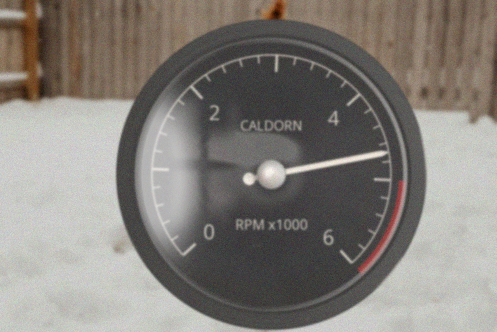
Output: 4700 rpm
